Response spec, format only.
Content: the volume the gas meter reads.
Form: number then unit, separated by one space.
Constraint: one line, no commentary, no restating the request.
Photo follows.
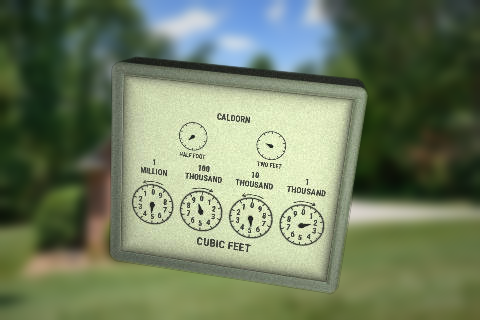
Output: 495200 ft³
